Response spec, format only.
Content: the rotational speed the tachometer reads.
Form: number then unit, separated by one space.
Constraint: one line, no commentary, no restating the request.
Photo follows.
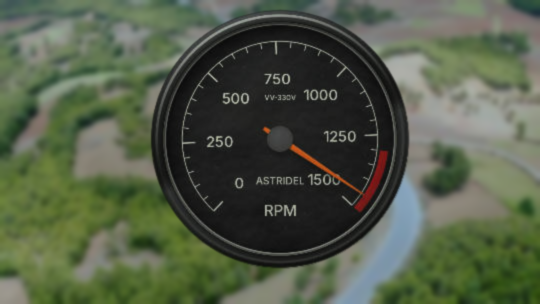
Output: 1450 rpm
